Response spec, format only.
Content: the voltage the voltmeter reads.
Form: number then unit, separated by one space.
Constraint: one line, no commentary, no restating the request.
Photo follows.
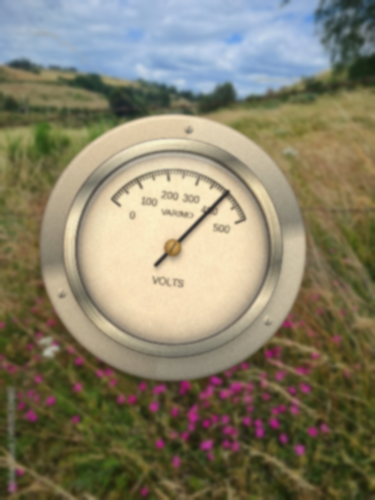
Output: 400 V
